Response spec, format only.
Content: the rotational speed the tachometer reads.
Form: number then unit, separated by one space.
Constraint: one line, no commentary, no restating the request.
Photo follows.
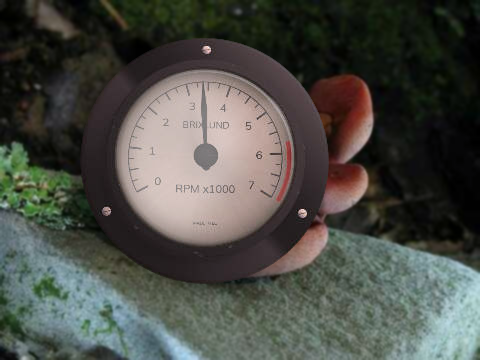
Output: 3375 rpm
